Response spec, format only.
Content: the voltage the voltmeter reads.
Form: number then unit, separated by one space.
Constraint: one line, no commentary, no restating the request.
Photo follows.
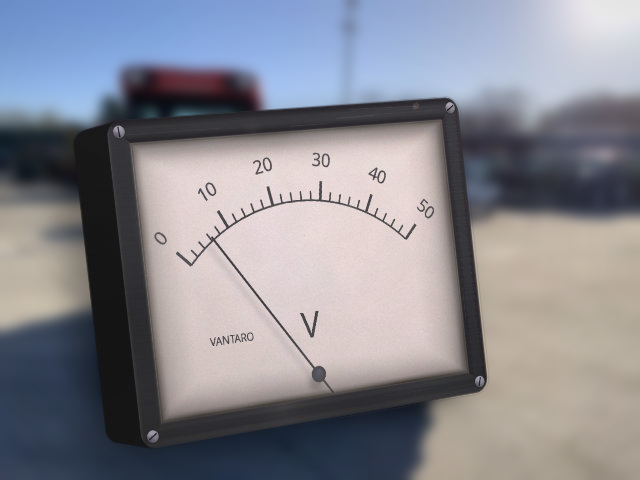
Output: 6 V
